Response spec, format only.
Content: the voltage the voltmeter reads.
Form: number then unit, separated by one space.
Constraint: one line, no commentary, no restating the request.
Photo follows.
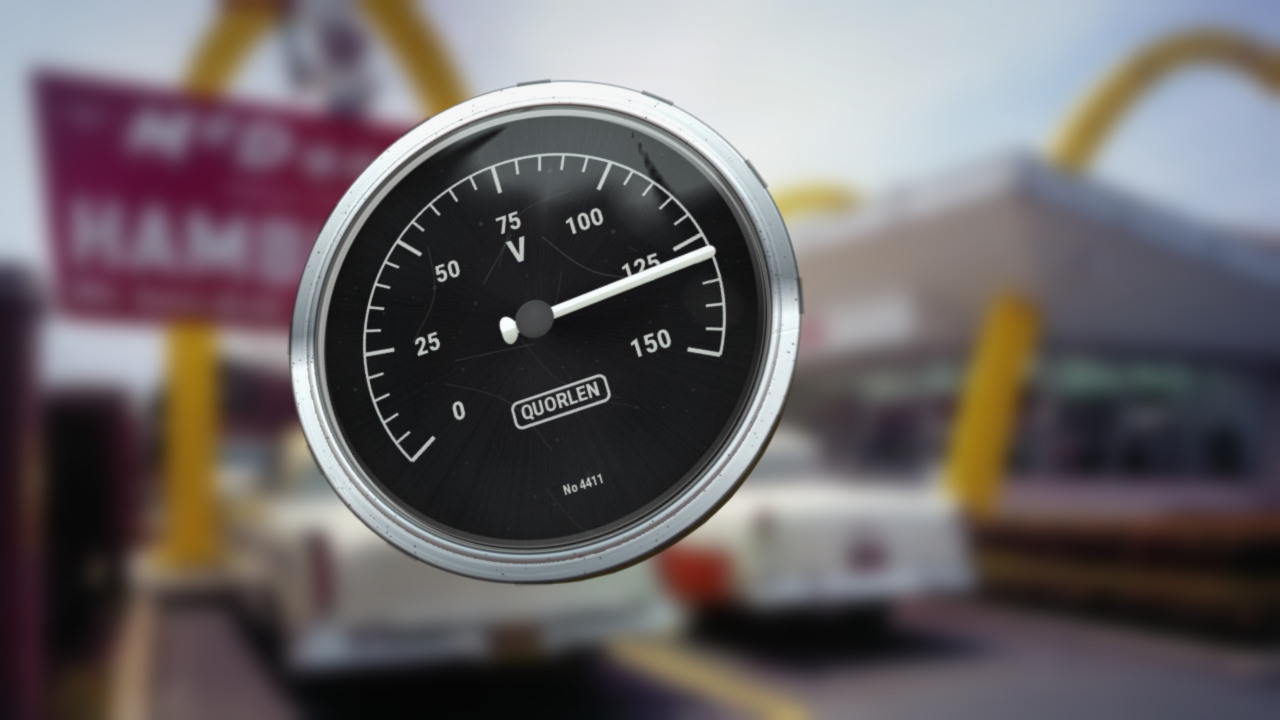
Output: 130 V
